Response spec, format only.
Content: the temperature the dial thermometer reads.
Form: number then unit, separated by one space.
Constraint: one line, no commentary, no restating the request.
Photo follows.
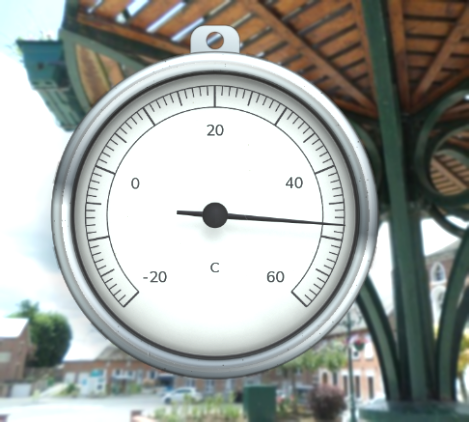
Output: 48 °C
